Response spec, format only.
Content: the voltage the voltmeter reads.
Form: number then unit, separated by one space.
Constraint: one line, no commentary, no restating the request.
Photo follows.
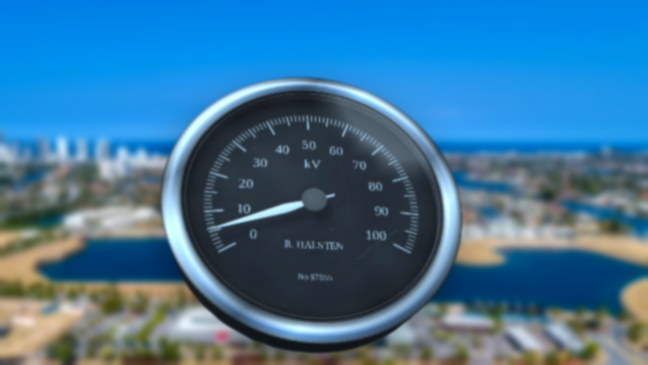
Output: 5 kV
